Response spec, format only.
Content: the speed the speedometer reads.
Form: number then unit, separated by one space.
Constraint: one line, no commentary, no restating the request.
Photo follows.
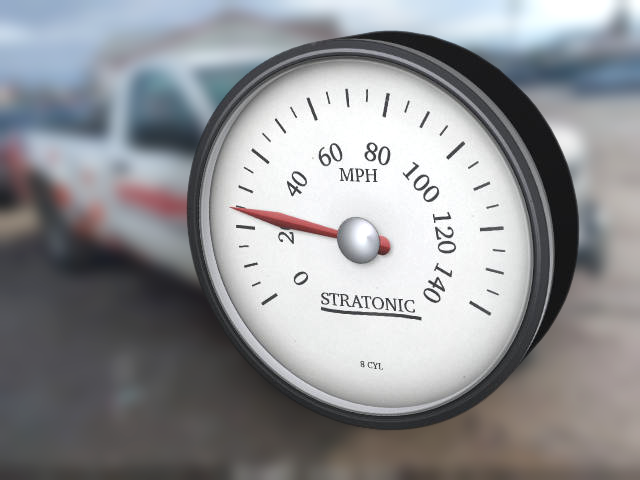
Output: 25 mph
